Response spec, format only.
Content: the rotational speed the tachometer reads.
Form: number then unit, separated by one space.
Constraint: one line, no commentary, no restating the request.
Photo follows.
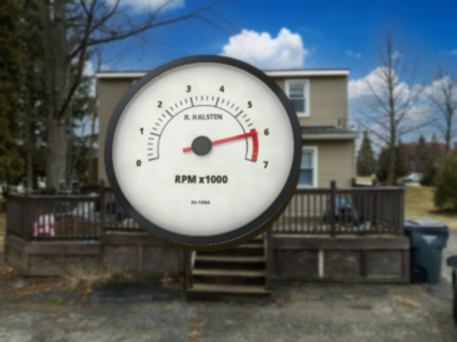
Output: 6000 rpm
